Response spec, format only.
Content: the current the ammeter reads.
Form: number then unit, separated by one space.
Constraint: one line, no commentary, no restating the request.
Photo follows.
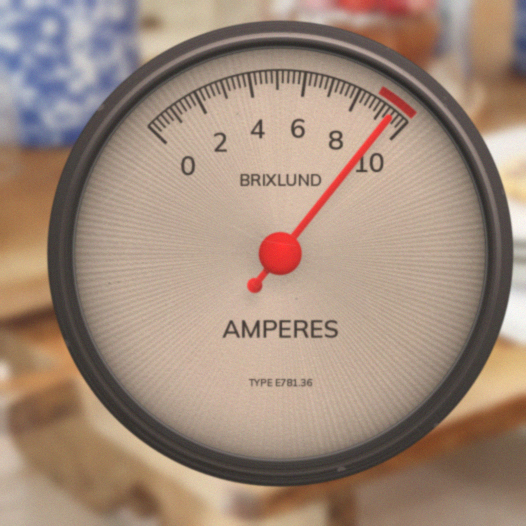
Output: 9.4 A
